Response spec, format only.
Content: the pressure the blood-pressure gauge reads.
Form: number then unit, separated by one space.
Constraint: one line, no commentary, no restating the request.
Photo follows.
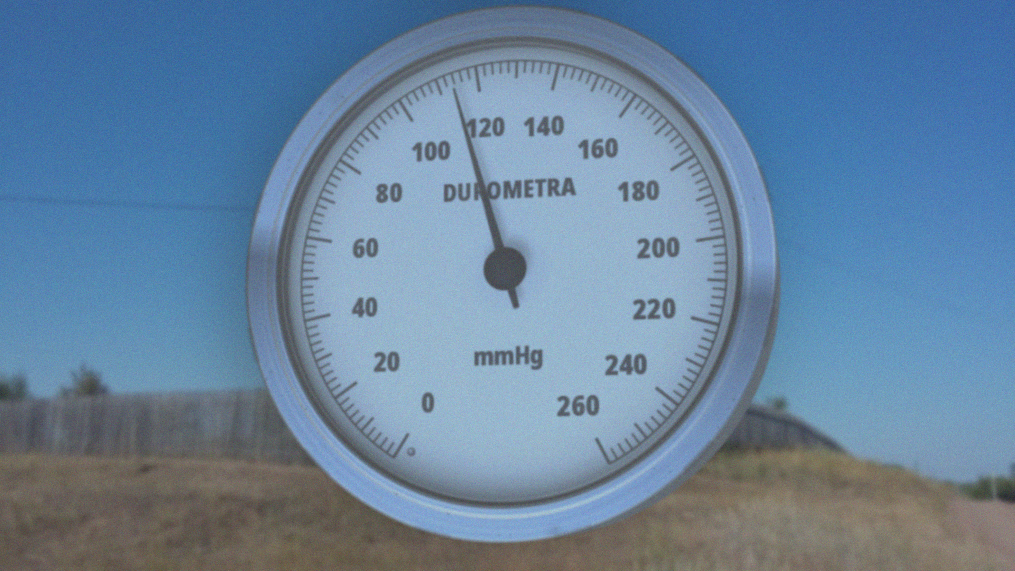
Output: 114 mmHg
